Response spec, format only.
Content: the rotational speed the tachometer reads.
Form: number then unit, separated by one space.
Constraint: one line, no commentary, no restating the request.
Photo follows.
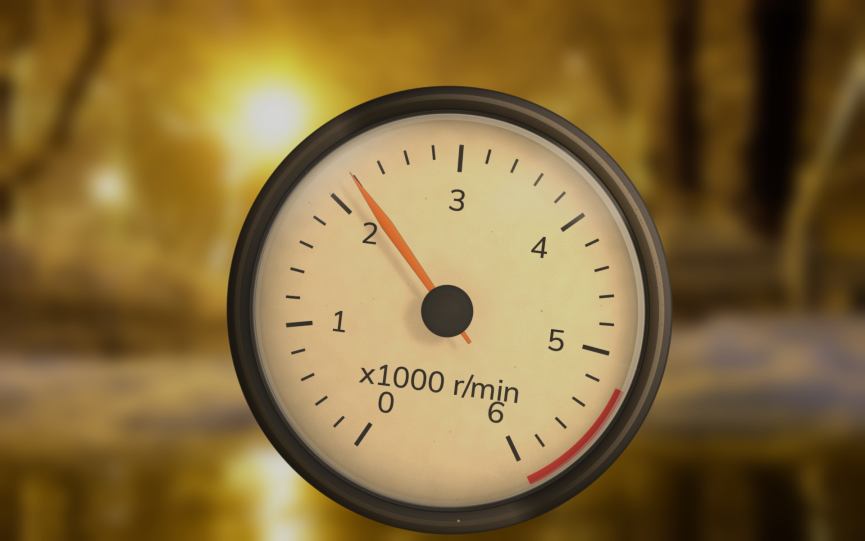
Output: 2200 rpm
